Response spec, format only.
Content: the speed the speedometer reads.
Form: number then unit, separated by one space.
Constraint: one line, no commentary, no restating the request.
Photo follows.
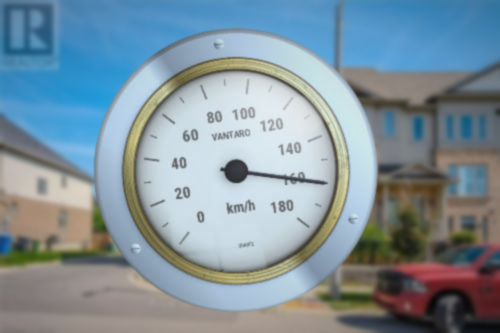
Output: 160 km/h
